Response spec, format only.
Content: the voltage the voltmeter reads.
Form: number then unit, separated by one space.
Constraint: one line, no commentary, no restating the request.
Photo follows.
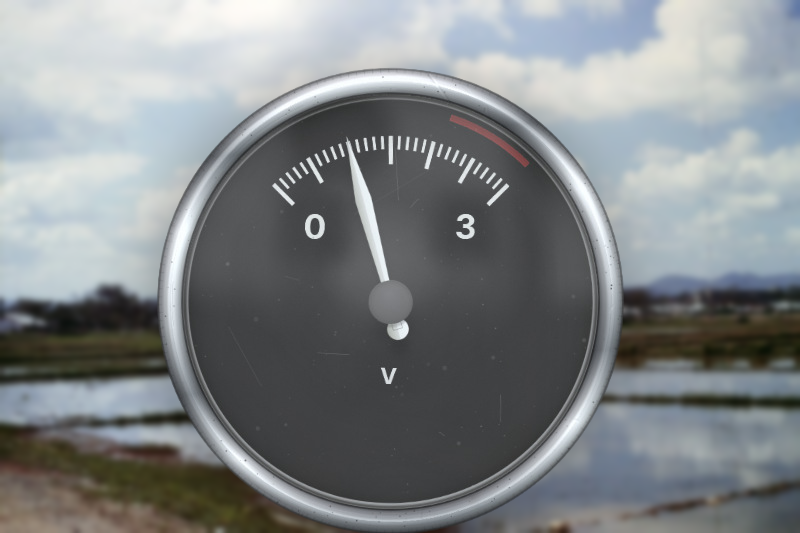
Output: 1 V
